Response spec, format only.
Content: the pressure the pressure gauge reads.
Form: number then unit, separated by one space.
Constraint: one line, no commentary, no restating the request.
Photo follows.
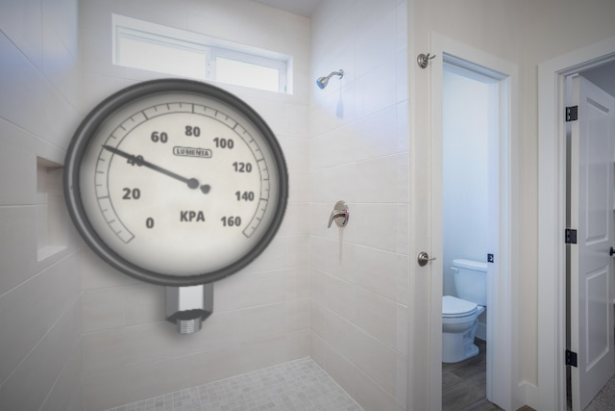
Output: 40 kPa
